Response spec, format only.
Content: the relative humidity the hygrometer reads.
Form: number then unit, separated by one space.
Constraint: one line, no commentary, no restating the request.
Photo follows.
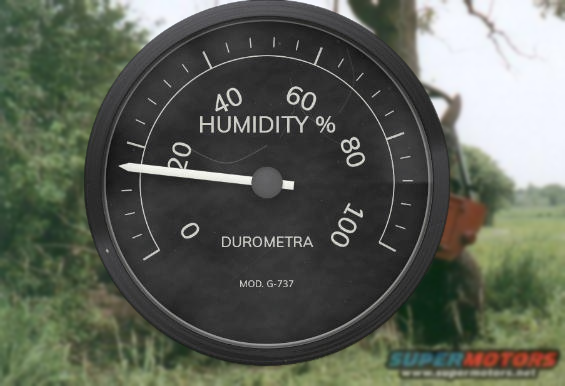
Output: 16 %
